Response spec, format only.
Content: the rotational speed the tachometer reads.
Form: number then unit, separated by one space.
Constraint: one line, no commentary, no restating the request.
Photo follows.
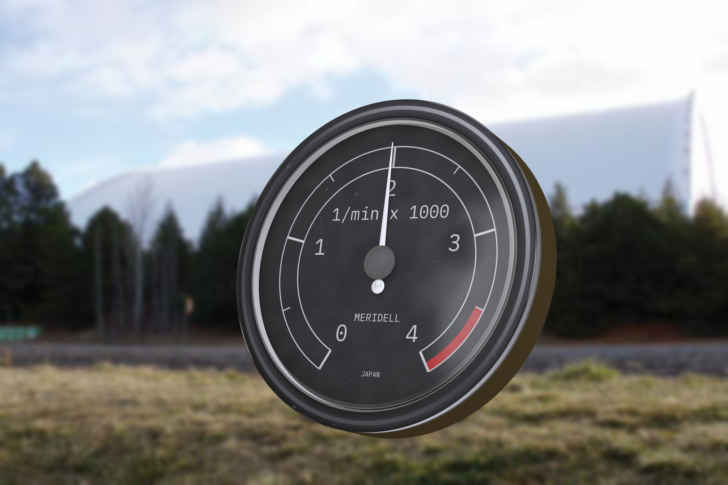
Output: 2000 rpm
